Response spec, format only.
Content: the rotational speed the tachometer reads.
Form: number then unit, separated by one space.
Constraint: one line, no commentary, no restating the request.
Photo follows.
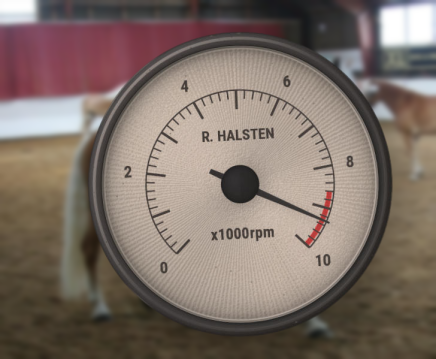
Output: 9300 rpm
